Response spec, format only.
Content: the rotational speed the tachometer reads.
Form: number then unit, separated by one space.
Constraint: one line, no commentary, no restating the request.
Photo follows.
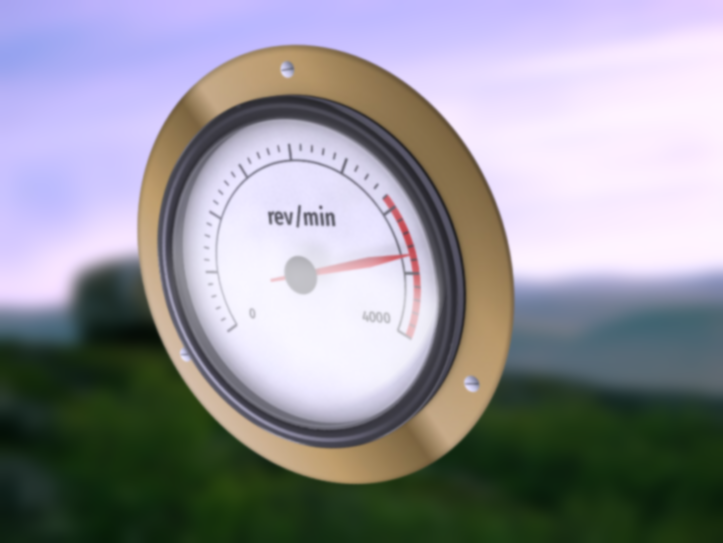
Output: 3350 rpm
